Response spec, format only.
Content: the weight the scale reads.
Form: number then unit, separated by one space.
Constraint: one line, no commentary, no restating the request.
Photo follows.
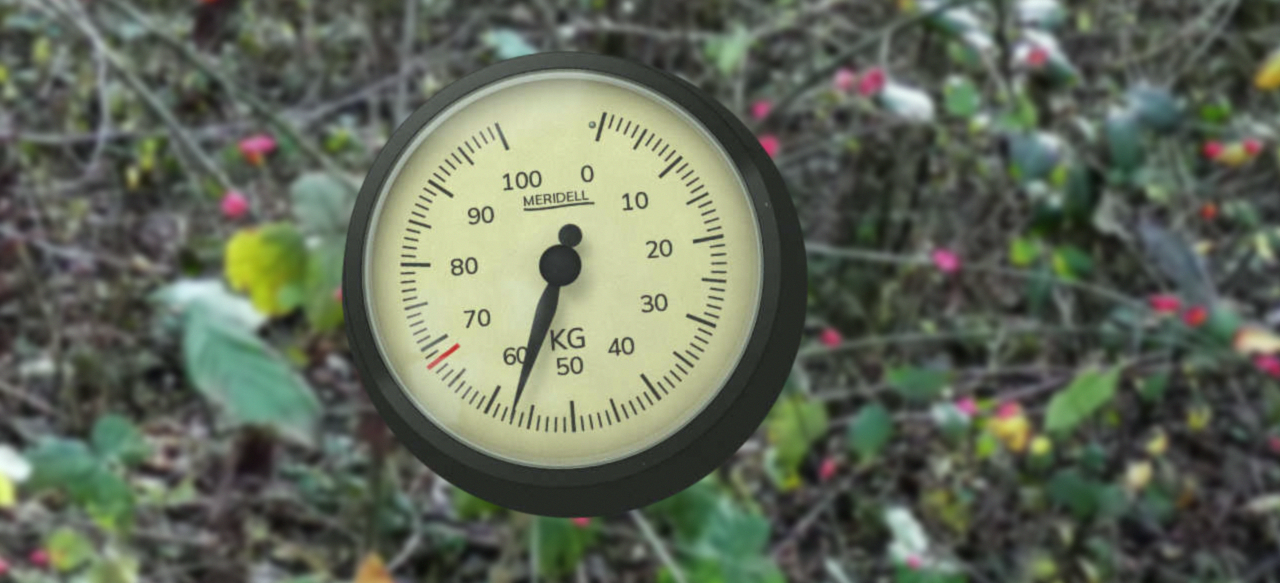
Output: 57 kg
